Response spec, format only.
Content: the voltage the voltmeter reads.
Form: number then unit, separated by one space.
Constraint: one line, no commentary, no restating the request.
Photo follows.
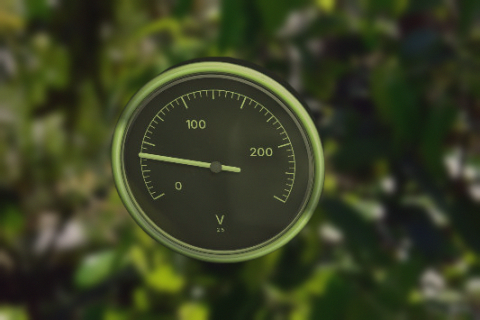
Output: 40 V
